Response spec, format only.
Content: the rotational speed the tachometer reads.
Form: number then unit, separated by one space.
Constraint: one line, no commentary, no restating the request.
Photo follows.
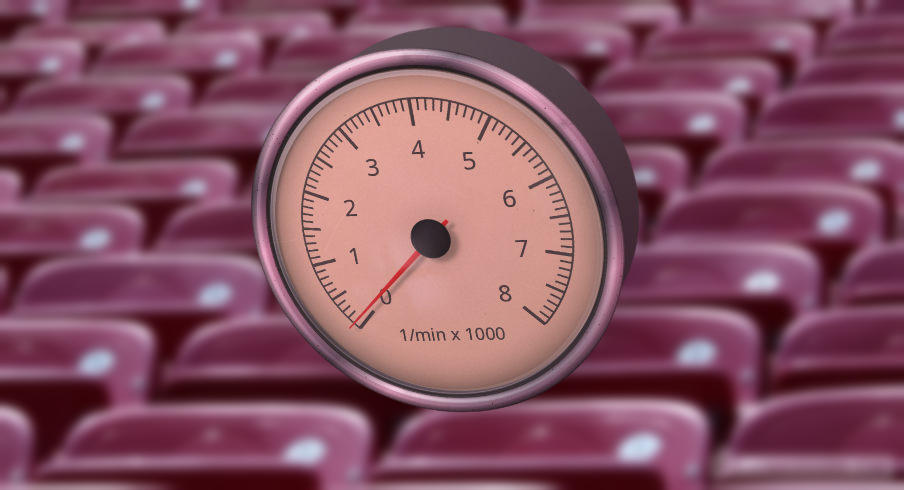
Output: 100 rpm
